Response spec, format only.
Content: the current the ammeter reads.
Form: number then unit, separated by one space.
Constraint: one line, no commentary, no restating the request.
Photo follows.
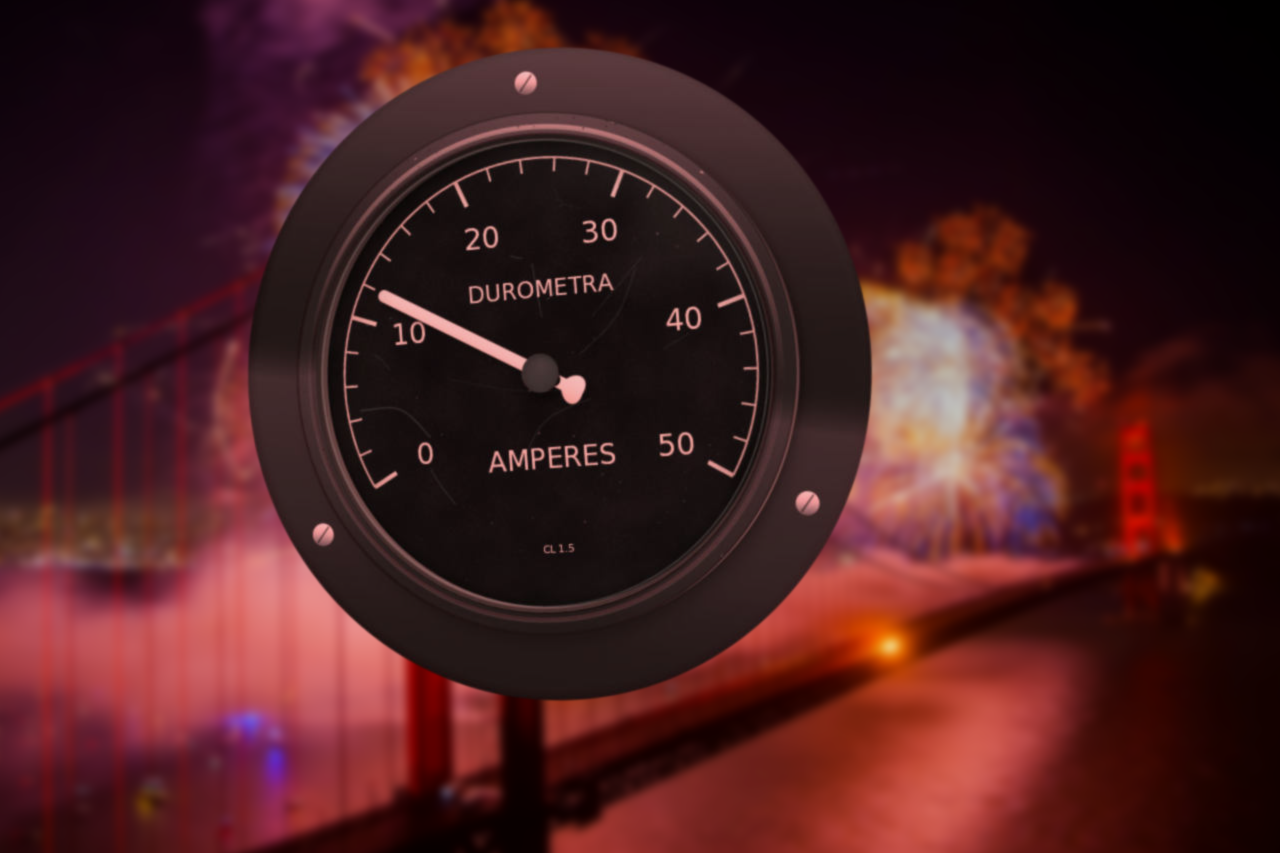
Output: 12 A
